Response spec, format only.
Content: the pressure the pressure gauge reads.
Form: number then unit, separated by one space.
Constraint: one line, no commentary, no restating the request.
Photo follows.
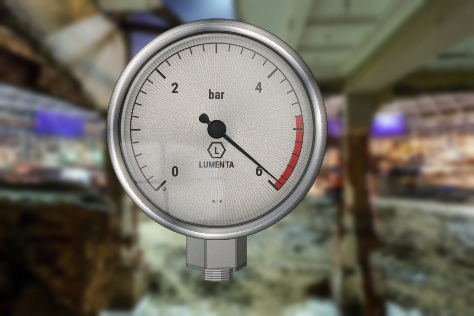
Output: 5.9 bar
